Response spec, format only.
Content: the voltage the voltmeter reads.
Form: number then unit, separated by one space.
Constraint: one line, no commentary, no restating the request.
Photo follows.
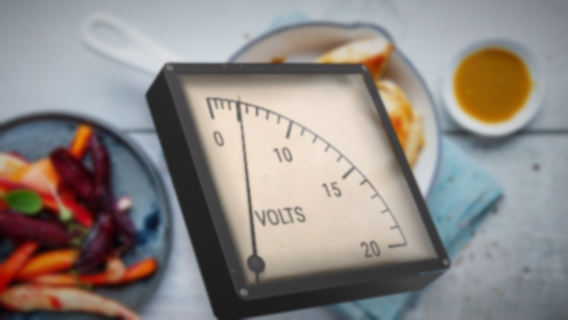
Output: 5 V
